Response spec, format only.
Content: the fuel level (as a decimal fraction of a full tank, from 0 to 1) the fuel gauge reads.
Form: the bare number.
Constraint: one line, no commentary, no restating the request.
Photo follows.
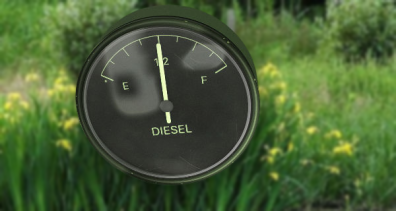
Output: 0.5
